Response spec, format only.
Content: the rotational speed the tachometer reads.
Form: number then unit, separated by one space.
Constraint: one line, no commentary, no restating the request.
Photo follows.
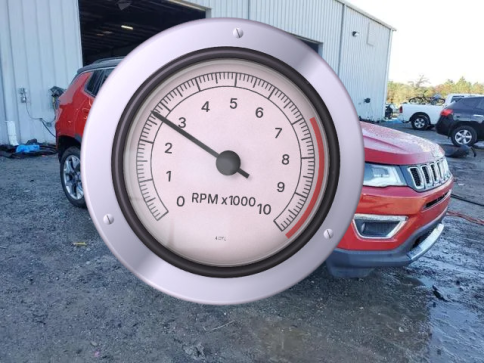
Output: 2700 rpm
